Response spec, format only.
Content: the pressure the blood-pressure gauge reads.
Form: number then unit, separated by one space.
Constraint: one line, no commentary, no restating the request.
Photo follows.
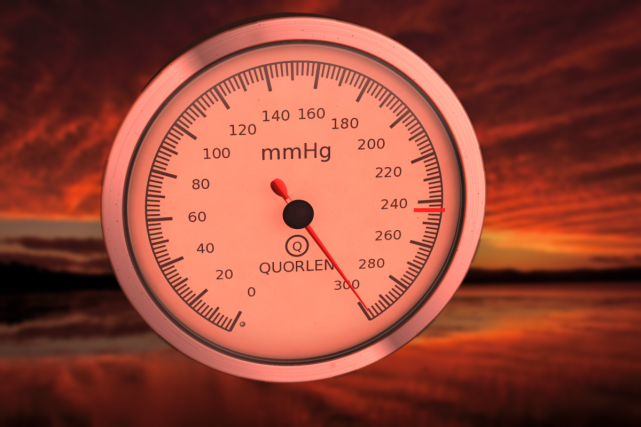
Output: 298 mmHg
